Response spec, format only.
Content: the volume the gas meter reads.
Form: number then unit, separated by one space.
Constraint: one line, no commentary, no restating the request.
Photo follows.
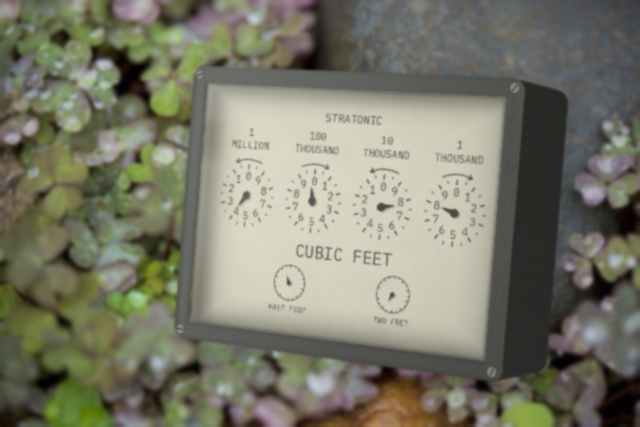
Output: 397800 ft³
